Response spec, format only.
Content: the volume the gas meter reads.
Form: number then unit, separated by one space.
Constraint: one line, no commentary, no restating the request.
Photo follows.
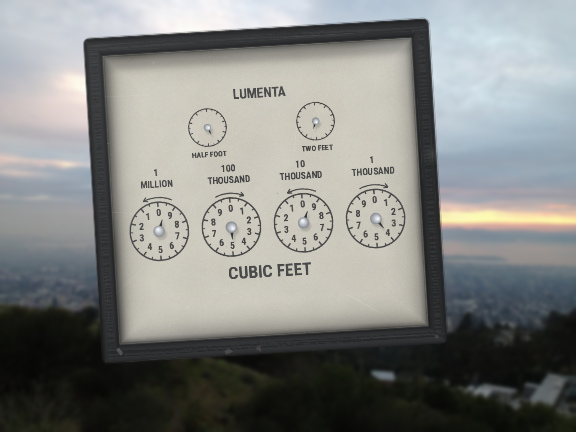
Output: 949400 ft³
